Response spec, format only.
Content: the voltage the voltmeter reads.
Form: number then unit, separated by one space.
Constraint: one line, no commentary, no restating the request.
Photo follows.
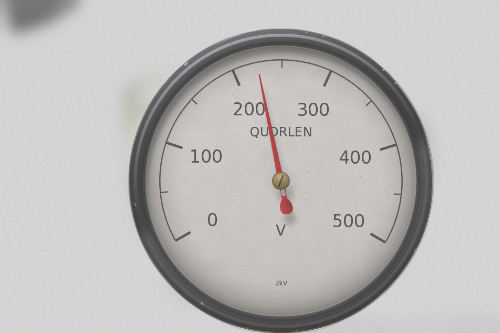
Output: 225 V
